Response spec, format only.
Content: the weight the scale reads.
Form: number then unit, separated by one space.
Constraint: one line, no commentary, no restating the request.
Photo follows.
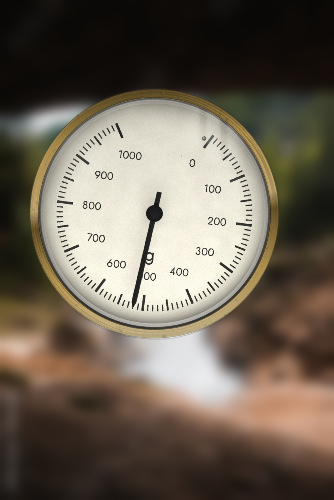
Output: 520 g
